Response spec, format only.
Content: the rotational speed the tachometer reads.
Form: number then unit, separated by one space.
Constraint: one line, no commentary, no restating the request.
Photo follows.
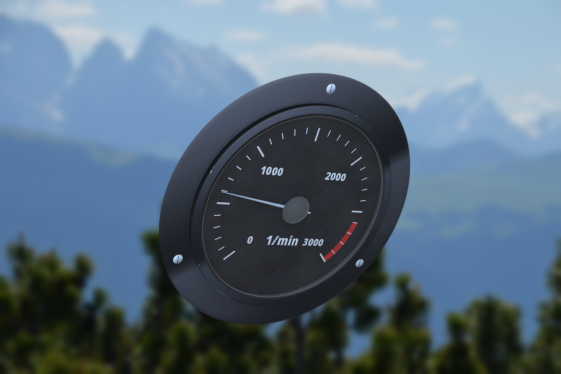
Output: 600 rpm
